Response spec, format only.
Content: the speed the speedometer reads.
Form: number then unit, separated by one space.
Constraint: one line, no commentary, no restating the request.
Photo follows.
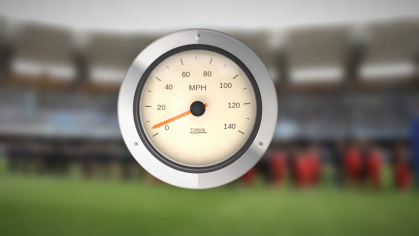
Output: 5 mph
